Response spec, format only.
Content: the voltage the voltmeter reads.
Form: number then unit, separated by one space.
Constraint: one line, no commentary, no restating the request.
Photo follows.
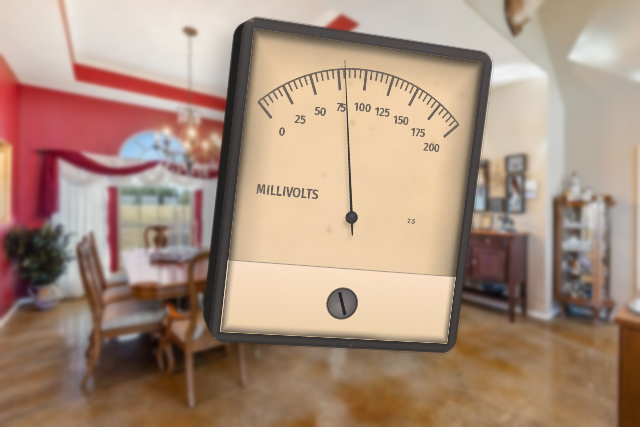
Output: 80 mV
